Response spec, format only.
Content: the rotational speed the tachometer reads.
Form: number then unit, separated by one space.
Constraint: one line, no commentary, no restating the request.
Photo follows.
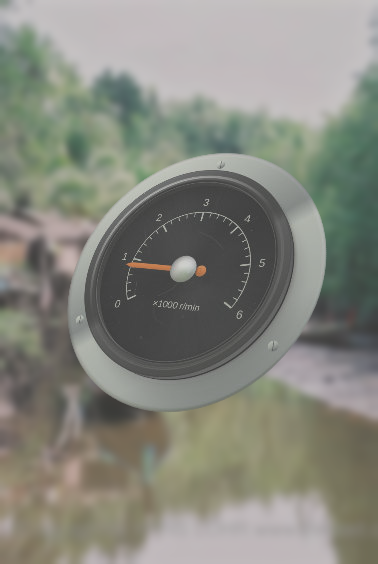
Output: 800 rpm
